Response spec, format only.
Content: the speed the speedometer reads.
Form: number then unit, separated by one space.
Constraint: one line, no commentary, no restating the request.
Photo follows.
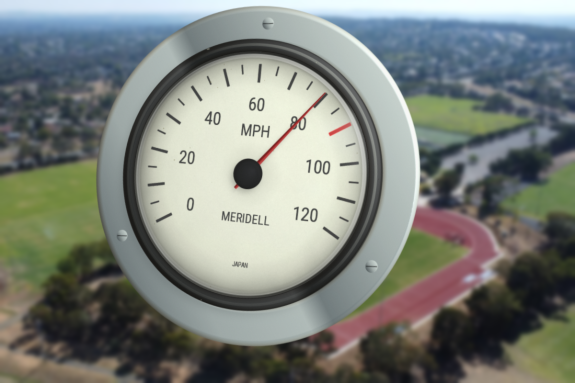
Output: 80 mph
